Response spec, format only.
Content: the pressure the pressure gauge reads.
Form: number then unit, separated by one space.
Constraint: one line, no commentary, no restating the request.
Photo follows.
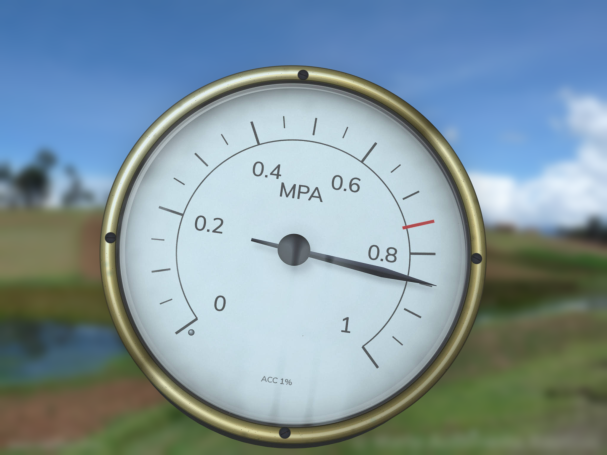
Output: 0.85 MPa
